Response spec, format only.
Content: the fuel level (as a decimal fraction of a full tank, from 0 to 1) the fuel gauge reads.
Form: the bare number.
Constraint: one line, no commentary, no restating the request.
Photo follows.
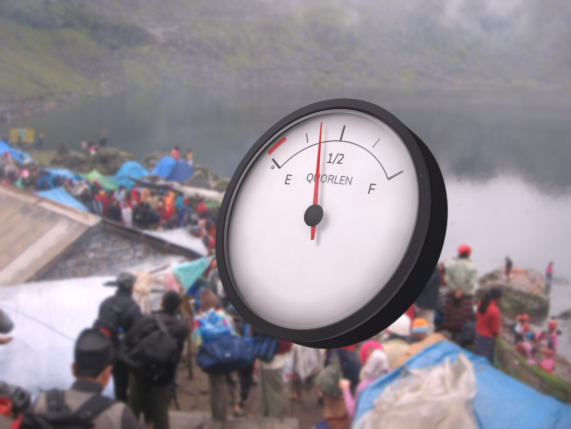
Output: 0.375
